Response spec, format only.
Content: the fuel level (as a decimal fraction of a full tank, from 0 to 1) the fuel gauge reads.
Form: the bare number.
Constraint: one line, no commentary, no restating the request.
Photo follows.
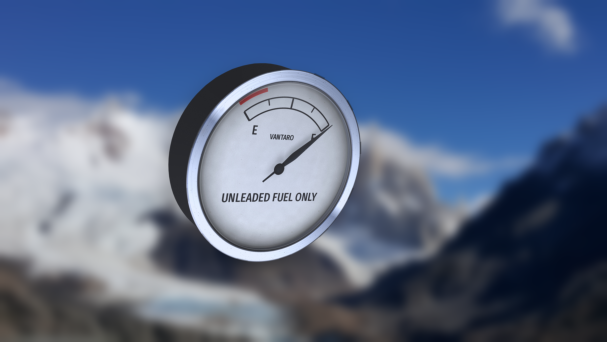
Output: 1
